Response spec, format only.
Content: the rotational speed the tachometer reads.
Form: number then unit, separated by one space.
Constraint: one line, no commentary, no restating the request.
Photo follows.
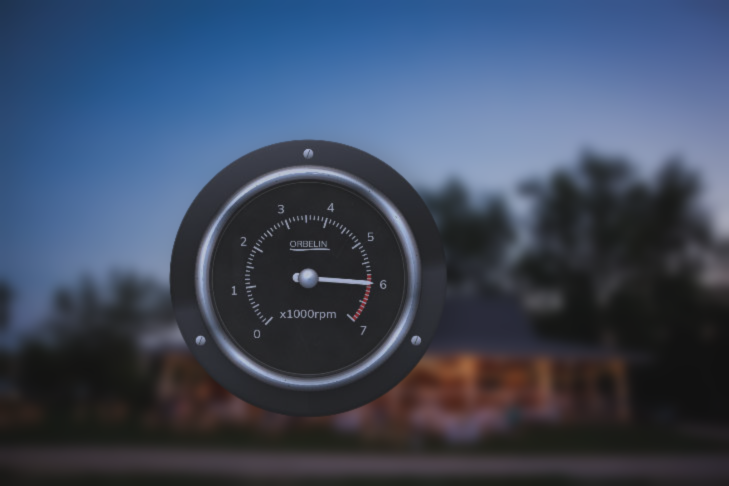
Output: 6000 rpm
